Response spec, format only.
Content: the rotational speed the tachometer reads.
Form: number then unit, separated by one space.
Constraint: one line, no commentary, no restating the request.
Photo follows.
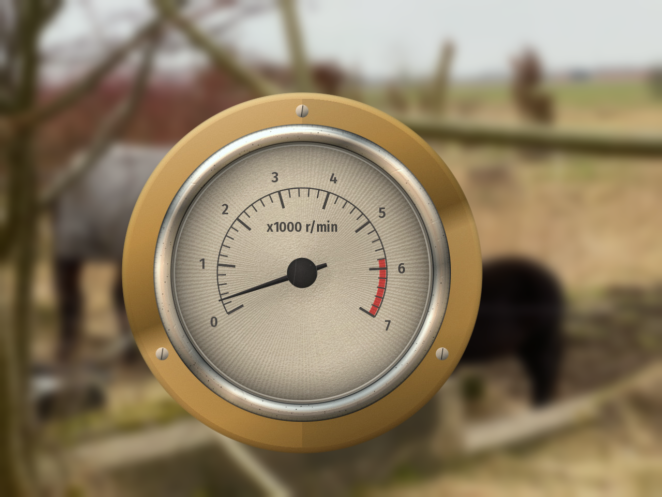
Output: 300 rpm
